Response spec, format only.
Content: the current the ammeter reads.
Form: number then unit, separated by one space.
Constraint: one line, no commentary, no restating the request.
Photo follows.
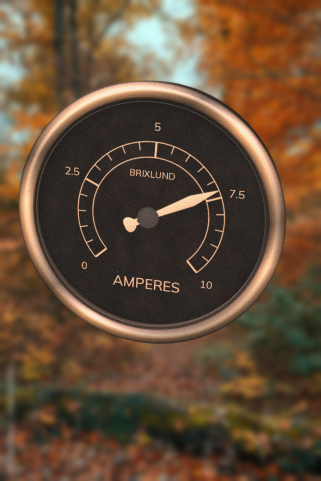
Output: 7.25 A
